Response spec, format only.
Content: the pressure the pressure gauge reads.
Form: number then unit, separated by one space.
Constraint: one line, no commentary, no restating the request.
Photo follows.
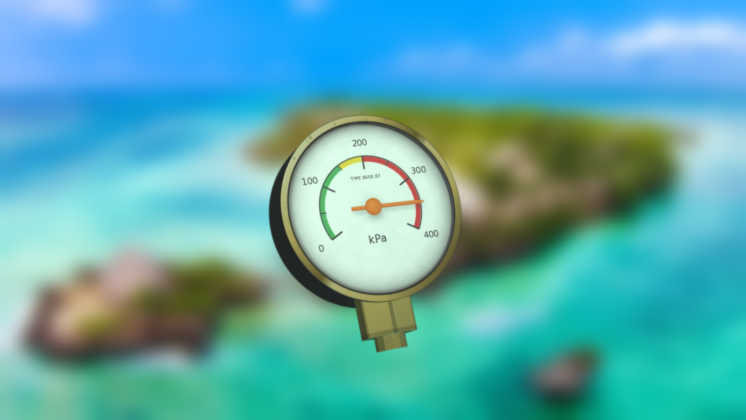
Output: 350 kPa
